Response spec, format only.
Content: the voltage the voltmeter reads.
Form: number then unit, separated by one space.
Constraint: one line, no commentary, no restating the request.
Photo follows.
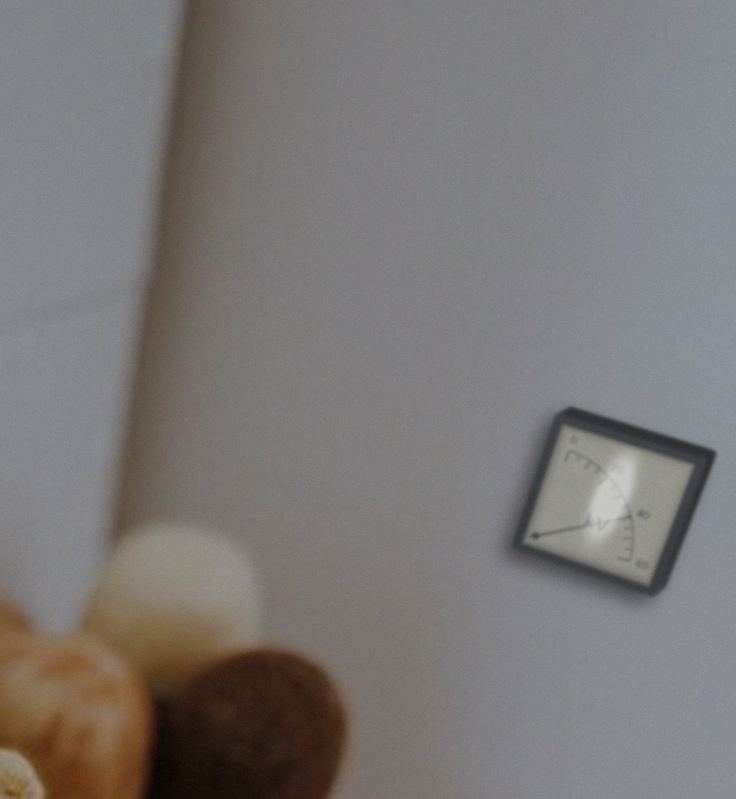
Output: 40 kV
